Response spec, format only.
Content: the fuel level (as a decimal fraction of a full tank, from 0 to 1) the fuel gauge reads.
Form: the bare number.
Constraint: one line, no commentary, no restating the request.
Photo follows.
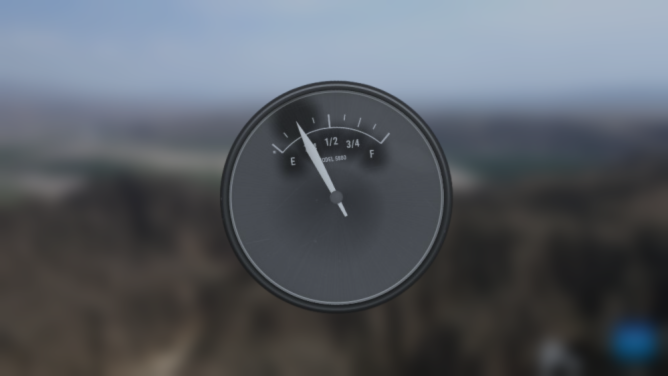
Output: 0.25
